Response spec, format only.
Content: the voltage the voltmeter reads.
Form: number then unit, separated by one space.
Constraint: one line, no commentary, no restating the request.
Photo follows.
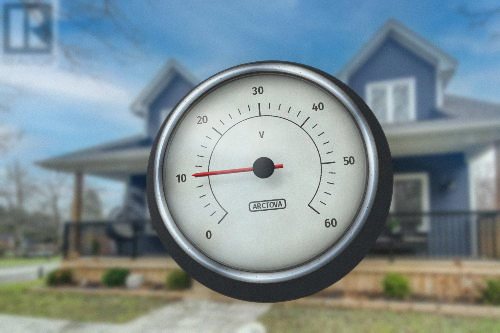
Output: 10 V
